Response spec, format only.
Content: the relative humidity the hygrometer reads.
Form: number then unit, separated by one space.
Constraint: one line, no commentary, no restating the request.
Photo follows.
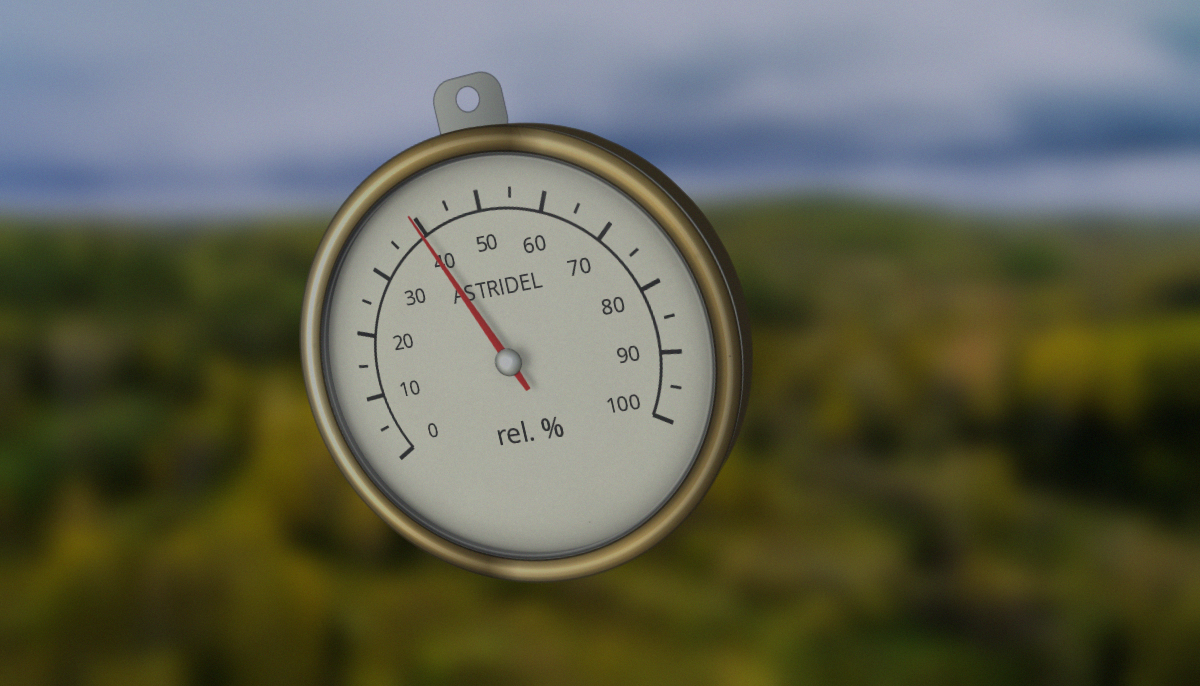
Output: 40 %
